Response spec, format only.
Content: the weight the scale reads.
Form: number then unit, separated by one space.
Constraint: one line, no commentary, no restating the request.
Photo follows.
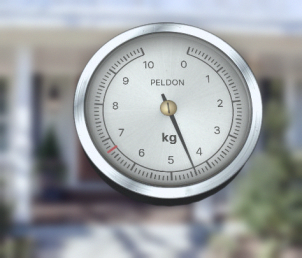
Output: 4.4 kg
